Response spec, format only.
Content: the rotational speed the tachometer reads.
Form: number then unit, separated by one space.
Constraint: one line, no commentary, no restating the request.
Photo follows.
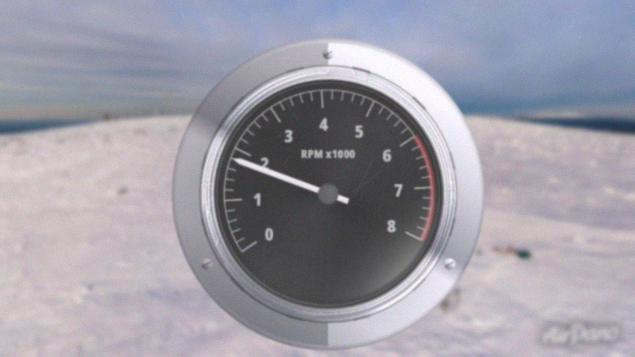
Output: 1800 rpm
